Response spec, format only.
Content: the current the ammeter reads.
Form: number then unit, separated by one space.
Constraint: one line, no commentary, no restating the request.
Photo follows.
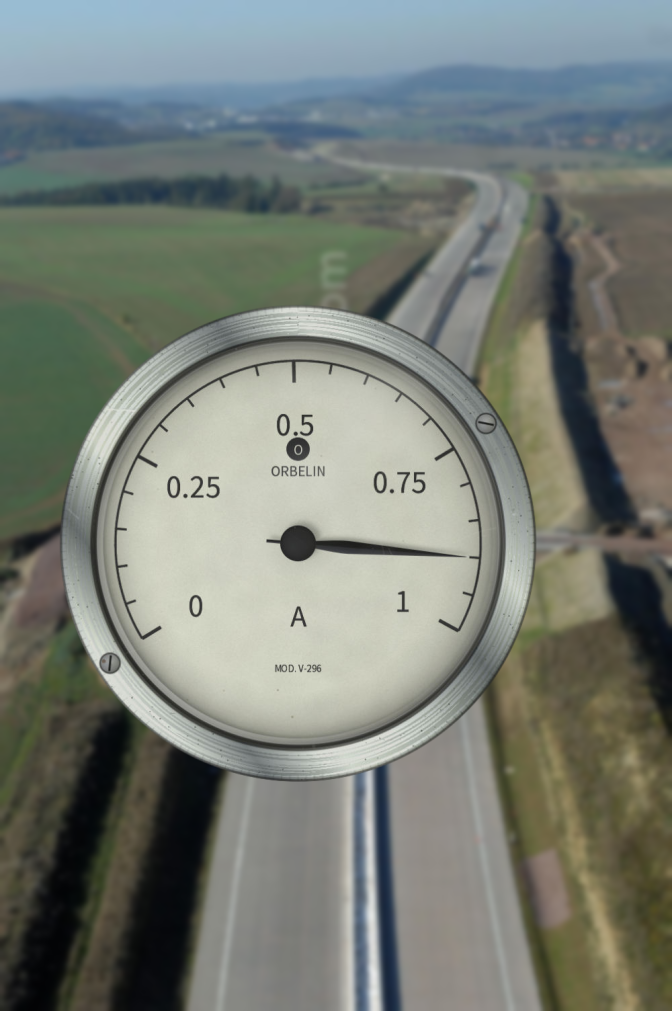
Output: 0.9 A
